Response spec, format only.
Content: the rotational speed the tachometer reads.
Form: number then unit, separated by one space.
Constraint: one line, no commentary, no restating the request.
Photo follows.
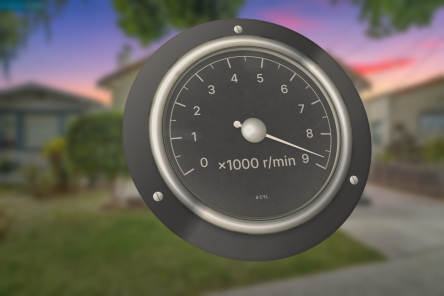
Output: 8750 rpm
